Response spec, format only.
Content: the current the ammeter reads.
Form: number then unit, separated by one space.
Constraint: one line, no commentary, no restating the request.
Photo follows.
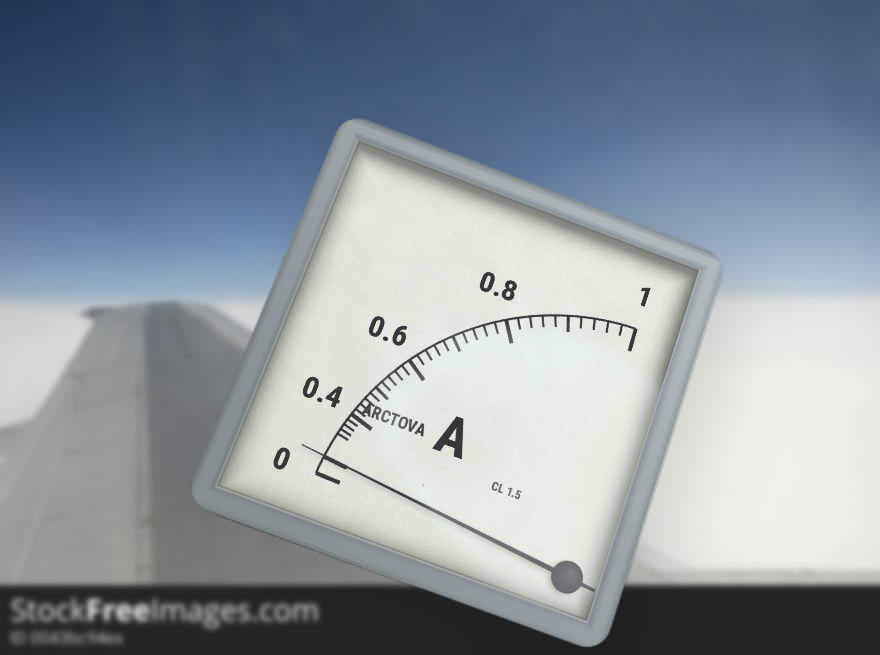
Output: 0.2 A
